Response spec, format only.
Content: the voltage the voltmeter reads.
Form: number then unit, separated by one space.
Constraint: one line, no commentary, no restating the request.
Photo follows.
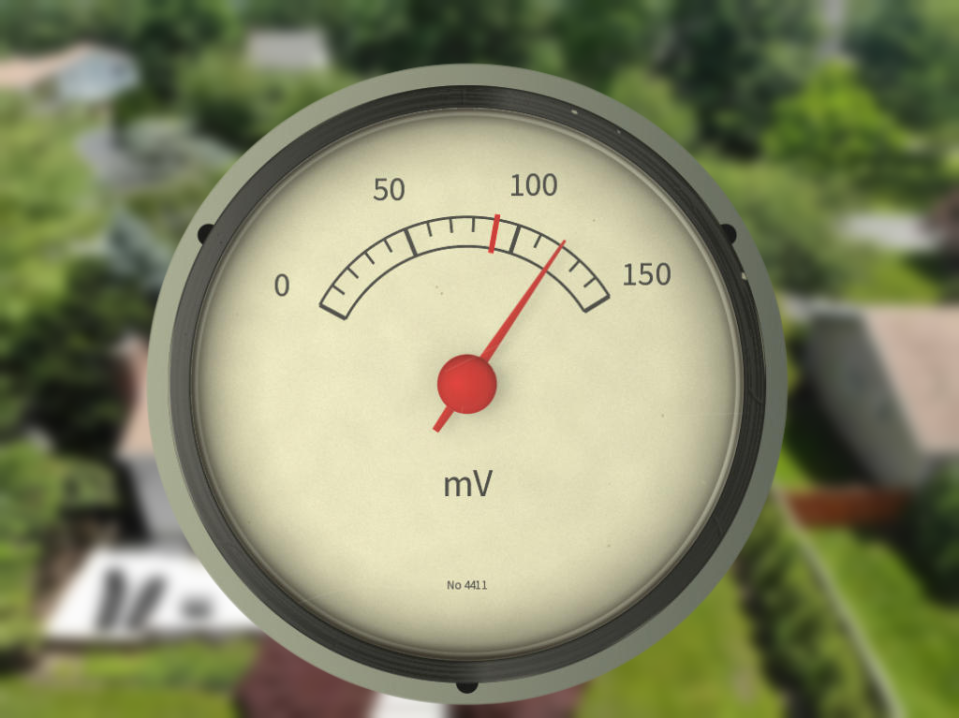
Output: 120 mV
